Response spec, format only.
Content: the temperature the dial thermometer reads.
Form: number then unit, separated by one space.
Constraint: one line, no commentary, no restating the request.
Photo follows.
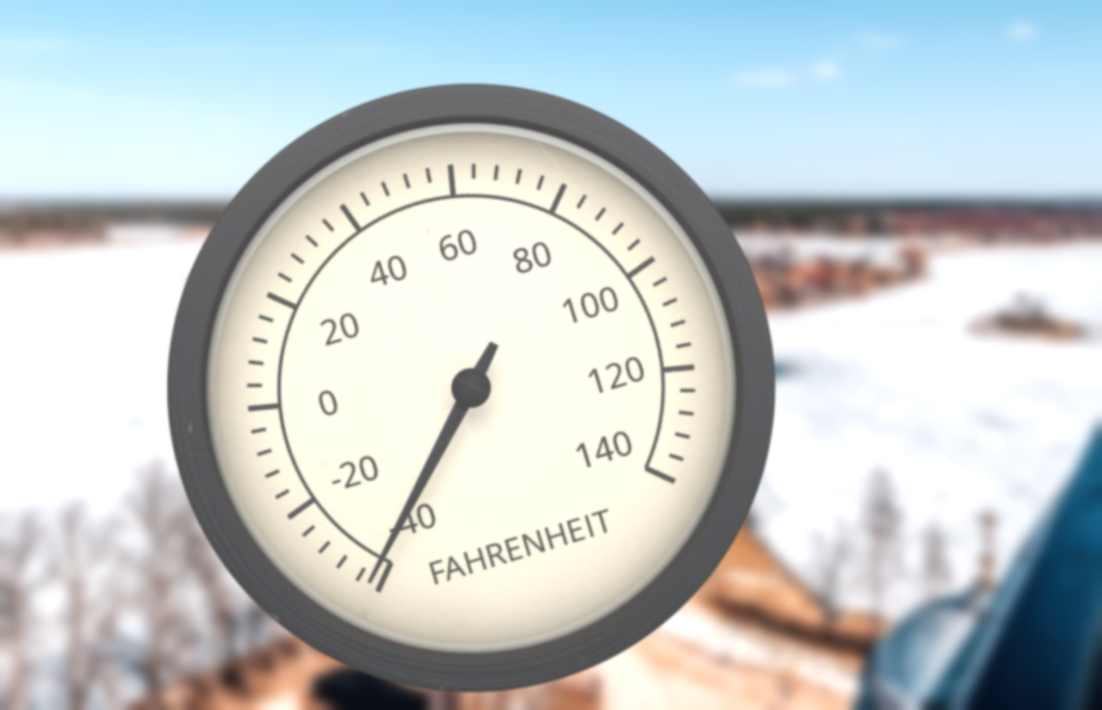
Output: -38 °F
